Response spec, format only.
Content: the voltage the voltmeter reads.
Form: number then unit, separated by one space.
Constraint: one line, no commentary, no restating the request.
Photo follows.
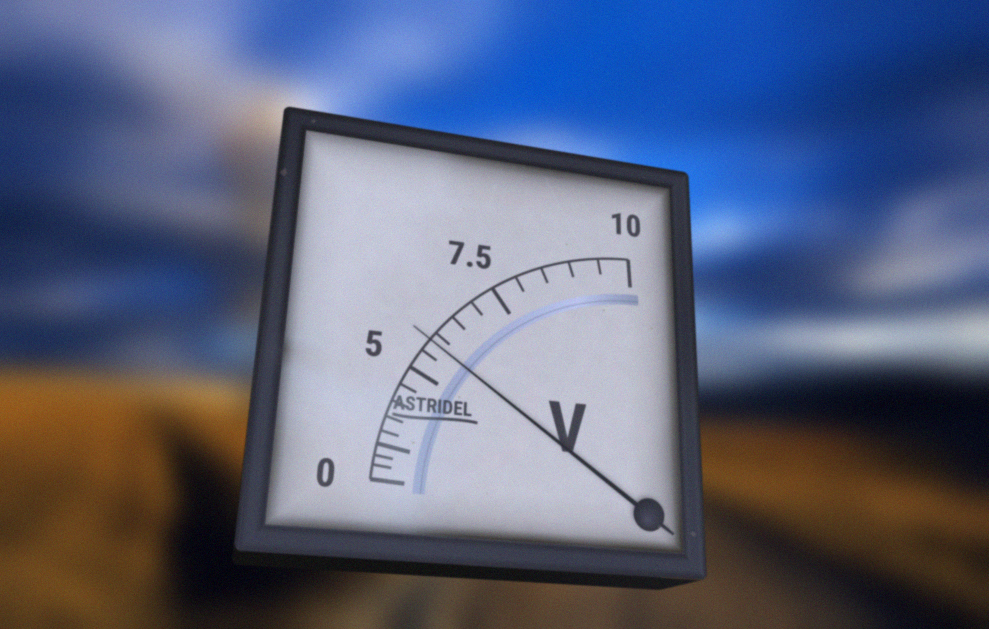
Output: 5.75 V
